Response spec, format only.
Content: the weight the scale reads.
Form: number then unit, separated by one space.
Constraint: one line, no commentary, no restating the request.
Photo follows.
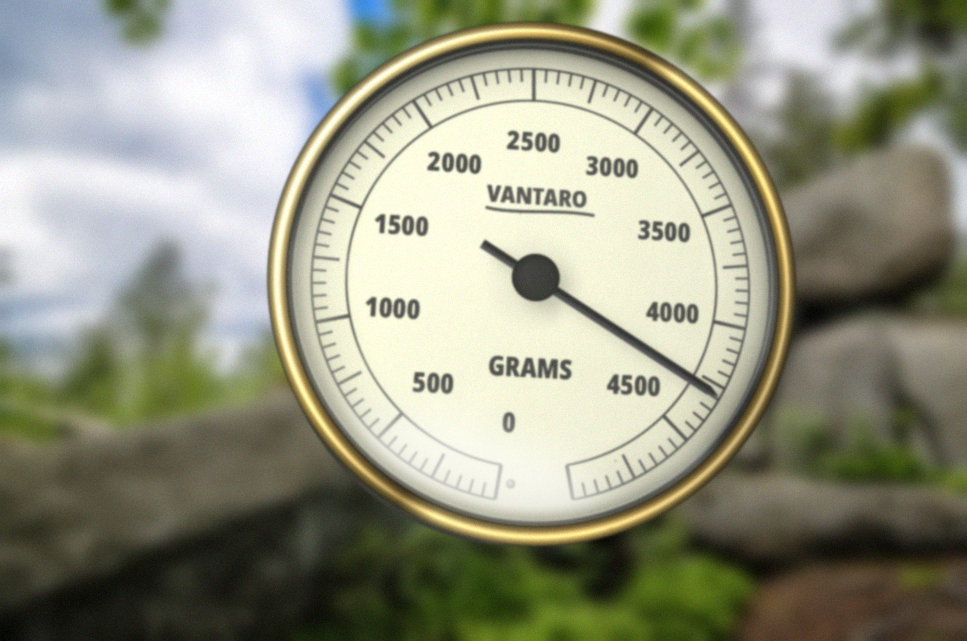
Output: 4300 g
